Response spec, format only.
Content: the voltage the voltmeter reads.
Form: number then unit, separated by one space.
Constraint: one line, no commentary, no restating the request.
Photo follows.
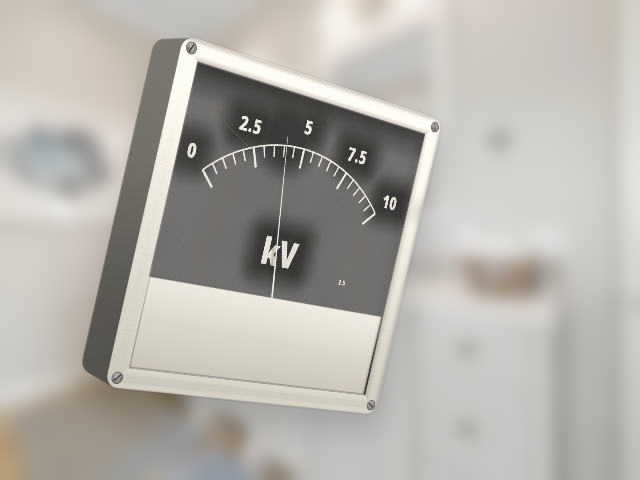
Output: 4 kV
